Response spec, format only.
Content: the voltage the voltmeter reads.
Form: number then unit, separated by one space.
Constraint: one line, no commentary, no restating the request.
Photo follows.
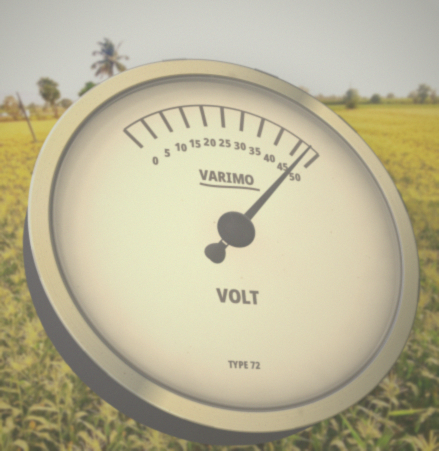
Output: 47.5 V
